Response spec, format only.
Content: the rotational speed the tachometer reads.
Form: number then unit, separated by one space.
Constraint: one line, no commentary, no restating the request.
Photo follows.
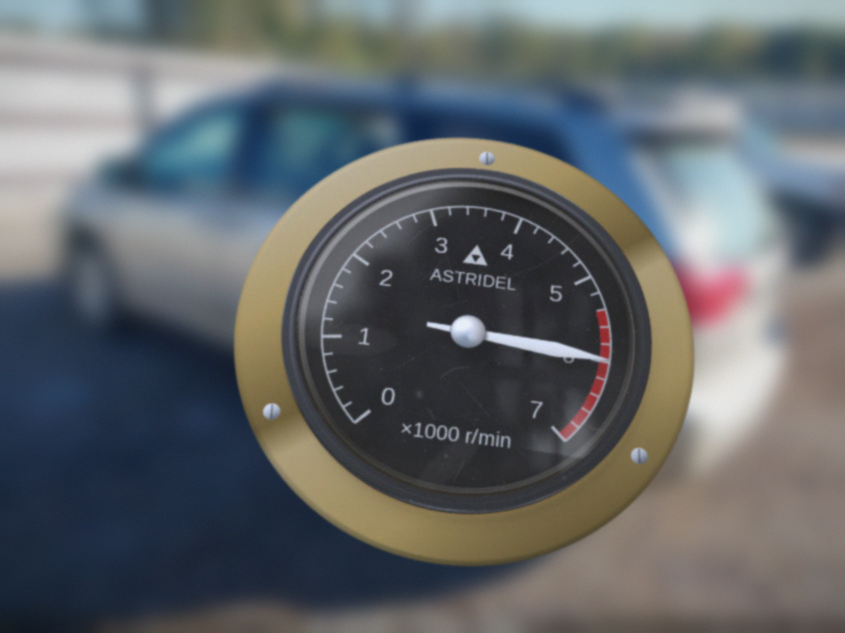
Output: 6000 rpm
